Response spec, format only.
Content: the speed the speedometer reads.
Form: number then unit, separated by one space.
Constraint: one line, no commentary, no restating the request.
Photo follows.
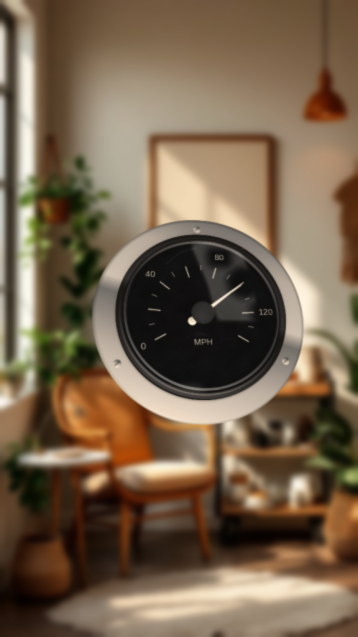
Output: 100 mph
